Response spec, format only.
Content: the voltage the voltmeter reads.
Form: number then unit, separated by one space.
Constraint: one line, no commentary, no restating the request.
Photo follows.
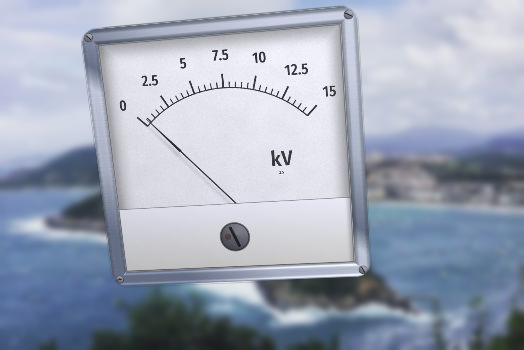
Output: 0.5 kV
